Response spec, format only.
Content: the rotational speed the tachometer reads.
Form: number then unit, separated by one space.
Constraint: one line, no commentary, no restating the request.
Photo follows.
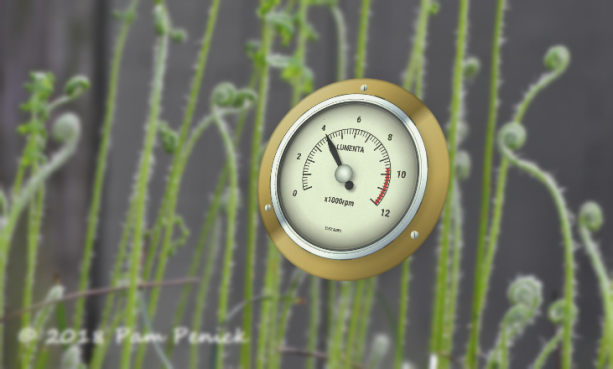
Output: 4000 rpm
